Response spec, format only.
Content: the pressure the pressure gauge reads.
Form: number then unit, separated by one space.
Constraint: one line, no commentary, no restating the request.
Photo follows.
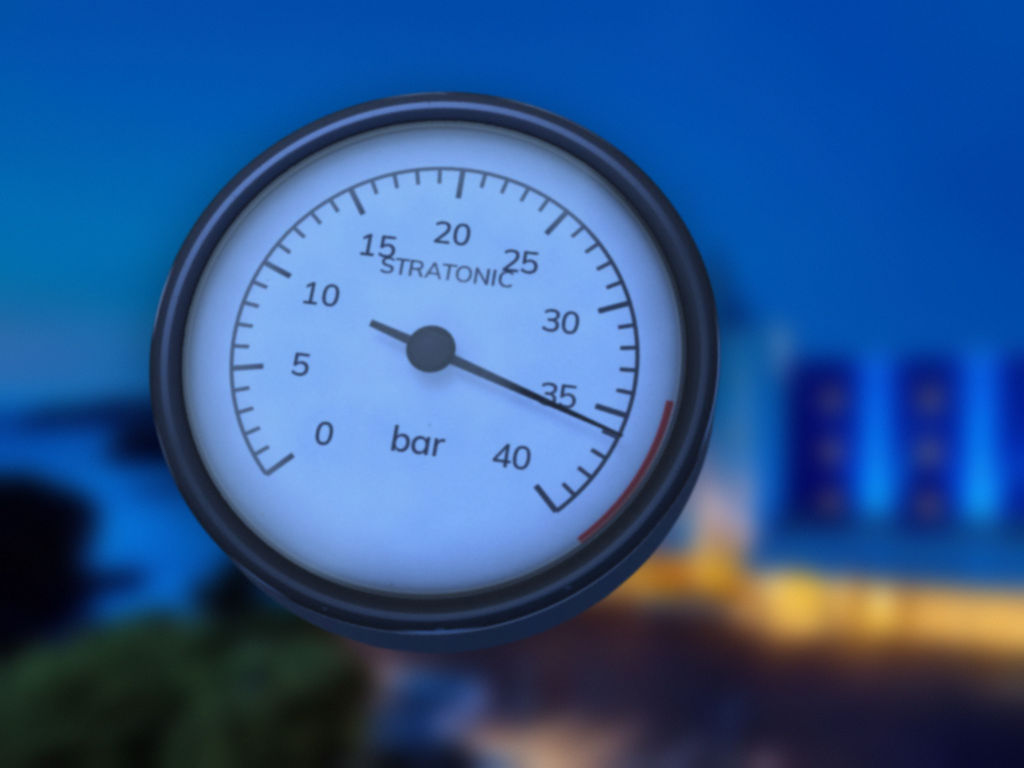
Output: 36 bar
